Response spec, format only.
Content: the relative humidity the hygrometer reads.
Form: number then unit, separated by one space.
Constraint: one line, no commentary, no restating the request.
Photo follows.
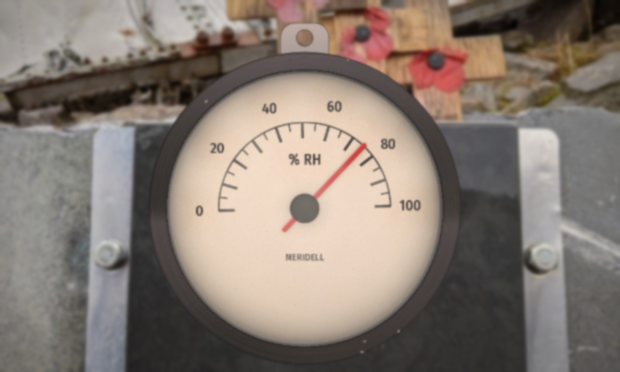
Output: 75 %
